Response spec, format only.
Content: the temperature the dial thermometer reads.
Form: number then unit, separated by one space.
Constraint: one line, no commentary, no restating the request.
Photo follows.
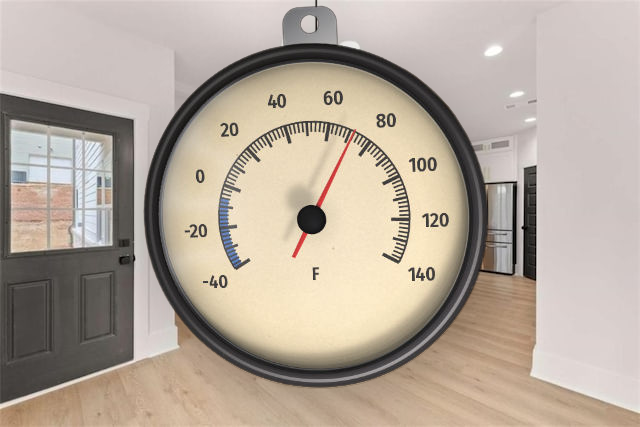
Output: 72 °F
